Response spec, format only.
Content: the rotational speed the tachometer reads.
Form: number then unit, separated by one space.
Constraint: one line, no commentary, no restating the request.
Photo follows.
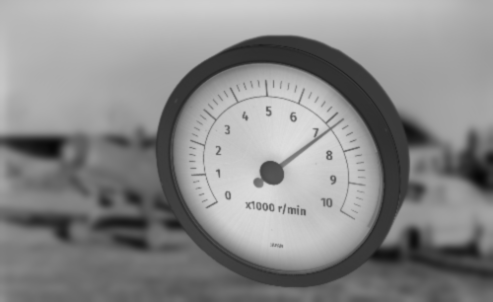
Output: 7200 rpm
